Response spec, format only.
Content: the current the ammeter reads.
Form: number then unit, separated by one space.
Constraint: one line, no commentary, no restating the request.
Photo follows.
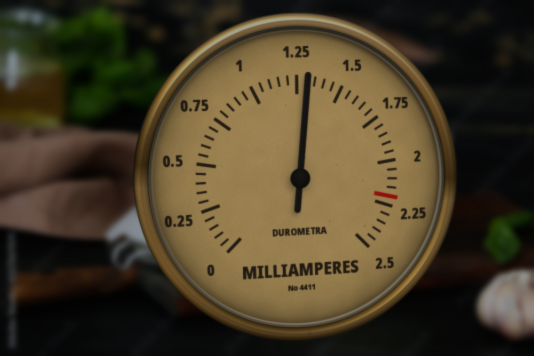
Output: 1.3 mA
